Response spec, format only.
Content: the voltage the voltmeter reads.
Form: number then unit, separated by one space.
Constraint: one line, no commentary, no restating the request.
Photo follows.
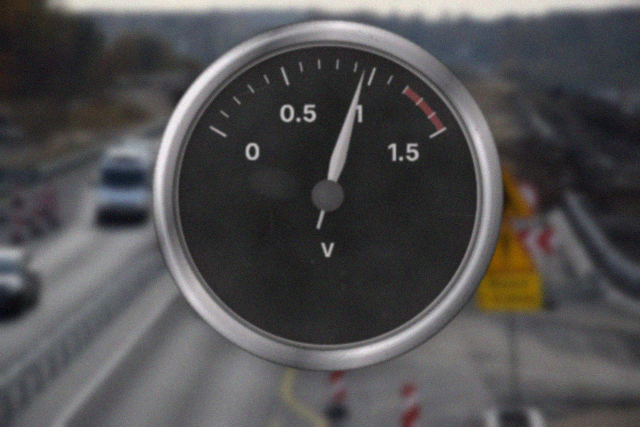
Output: 0.95 V
